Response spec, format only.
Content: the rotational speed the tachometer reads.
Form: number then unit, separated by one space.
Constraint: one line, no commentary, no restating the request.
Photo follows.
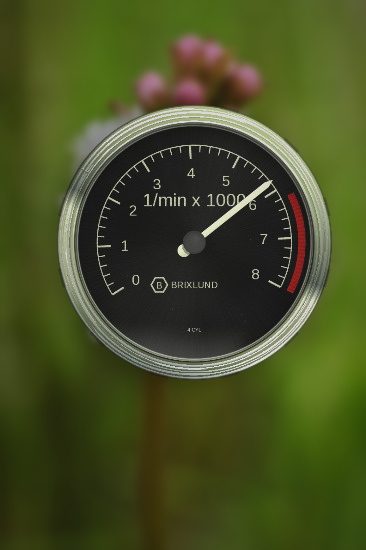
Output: 5800 rpm
